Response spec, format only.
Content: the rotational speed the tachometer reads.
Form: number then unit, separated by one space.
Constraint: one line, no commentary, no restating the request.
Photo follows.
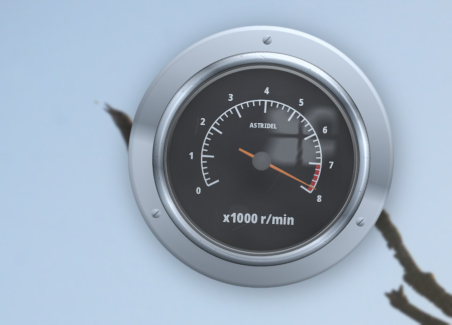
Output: 7800 rpm
